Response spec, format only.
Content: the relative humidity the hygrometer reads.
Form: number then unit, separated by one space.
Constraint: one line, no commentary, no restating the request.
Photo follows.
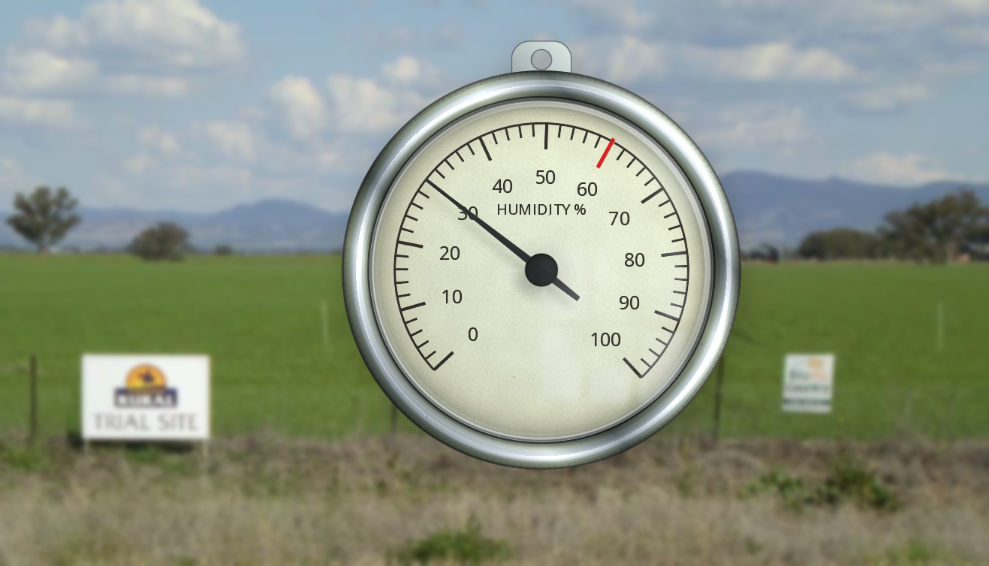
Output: 30 %
